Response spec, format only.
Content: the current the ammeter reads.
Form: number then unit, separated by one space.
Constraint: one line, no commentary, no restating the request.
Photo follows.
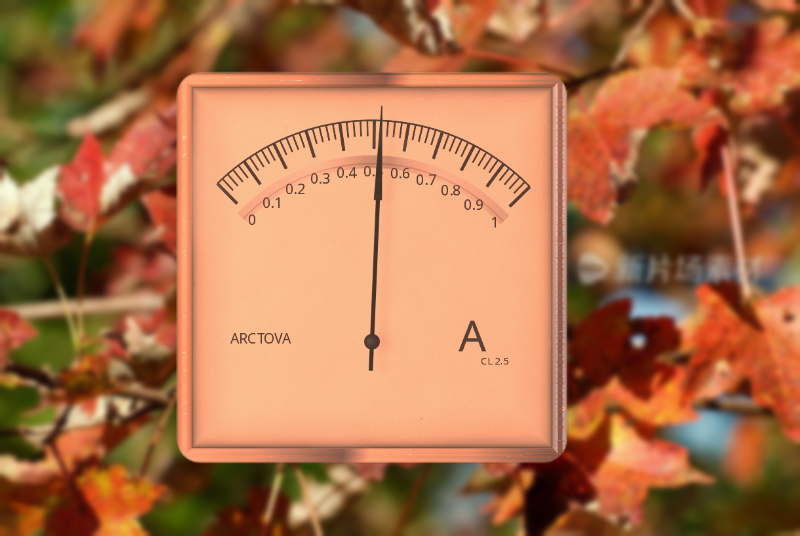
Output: 0.52 A
